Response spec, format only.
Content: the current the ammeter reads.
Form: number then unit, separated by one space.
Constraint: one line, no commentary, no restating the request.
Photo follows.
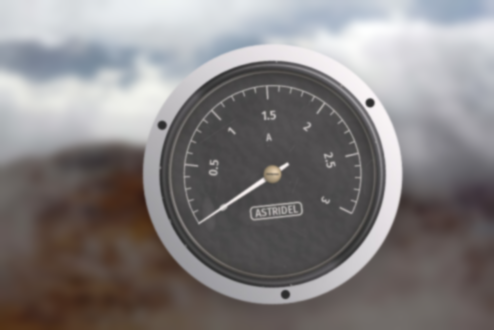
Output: 0 A
